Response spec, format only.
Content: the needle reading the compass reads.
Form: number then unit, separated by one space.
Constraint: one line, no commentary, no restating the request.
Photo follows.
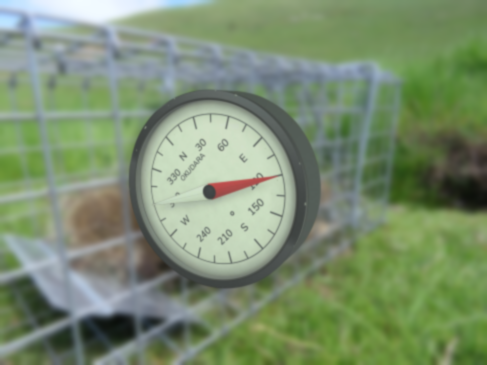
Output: 120 °
